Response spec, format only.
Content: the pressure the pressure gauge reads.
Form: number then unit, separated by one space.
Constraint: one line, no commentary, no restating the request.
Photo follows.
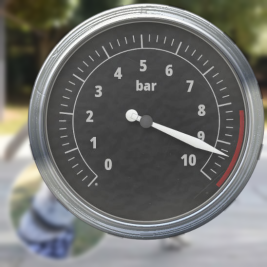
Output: 9.3 bar
